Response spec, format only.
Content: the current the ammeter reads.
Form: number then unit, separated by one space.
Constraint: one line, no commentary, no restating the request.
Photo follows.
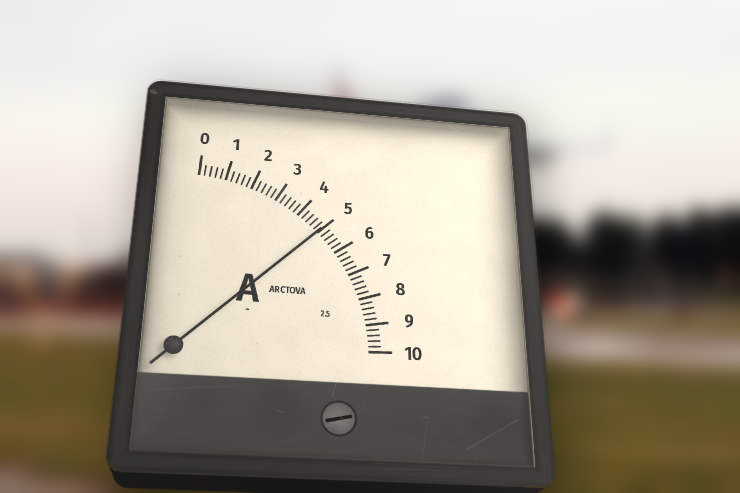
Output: 5 A
